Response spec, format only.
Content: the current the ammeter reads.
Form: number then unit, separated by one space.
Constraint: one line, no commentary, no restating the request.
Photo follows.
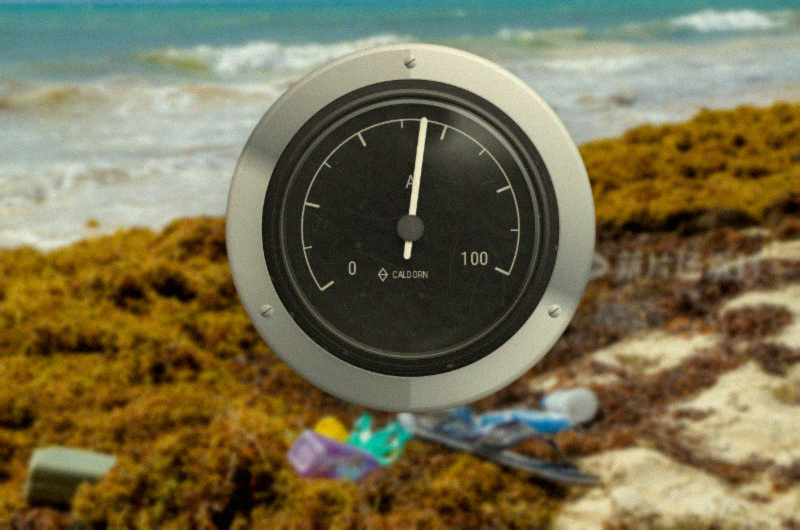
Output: 55 A
